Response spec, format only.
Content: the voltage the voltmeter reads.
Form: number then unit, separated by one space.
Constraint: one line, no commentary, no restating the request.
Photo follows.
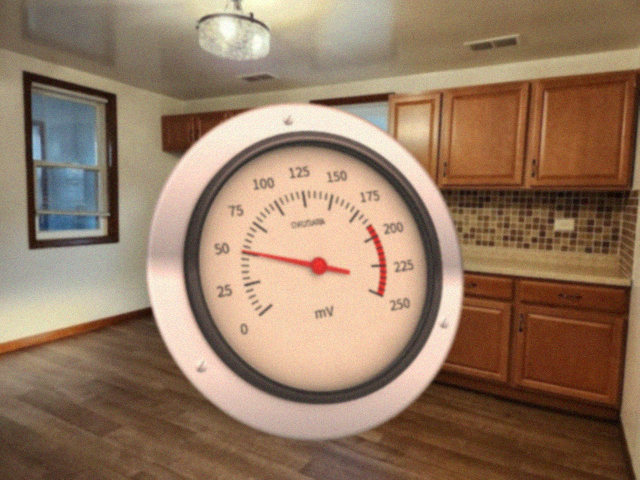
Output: 50 mV
